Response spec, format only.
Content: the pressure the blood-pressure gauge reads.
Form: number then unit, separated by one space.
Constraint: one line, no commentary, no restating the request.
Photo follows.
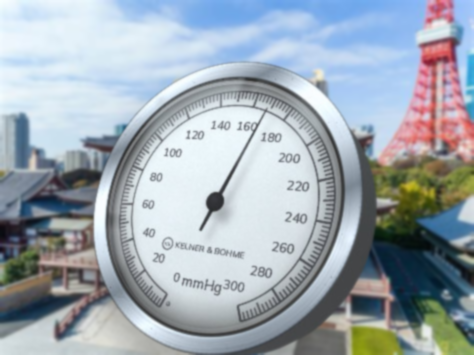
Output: 170 mmHg
